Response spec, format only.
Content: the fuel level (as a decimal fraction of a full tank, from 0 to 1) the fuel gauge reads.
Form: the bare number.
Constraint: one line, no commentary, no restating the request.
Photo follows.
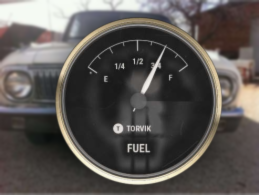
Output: 0.75
